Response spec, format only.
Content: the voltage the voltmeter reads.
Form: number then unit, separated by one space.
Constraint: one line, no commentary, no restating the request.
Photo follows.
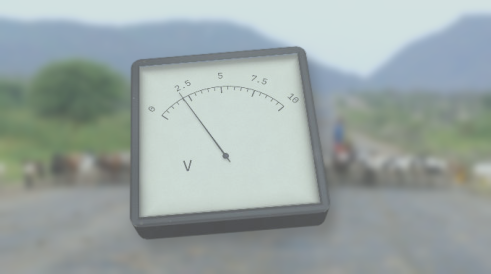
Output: 2 V
